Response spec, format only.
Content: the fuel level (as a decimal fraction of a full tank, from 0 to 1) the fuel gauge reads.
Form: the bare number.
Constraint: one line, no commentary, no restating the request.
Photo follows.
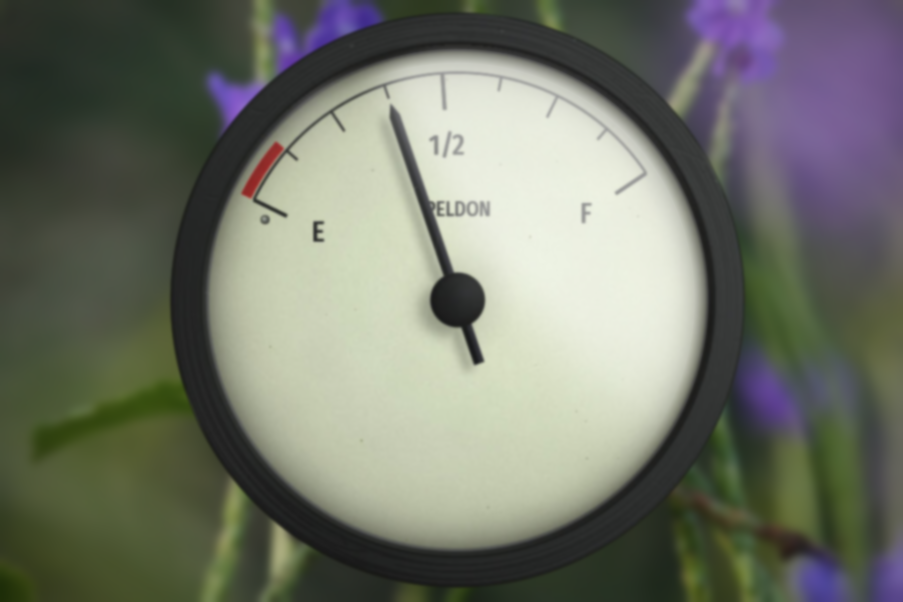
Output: 0.375
